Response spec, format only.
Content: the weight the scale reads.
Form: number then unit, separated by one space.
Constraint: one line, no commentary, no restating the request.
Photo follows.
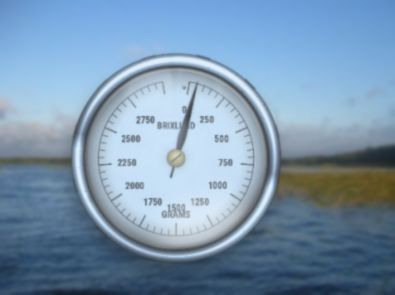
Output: 50 g
